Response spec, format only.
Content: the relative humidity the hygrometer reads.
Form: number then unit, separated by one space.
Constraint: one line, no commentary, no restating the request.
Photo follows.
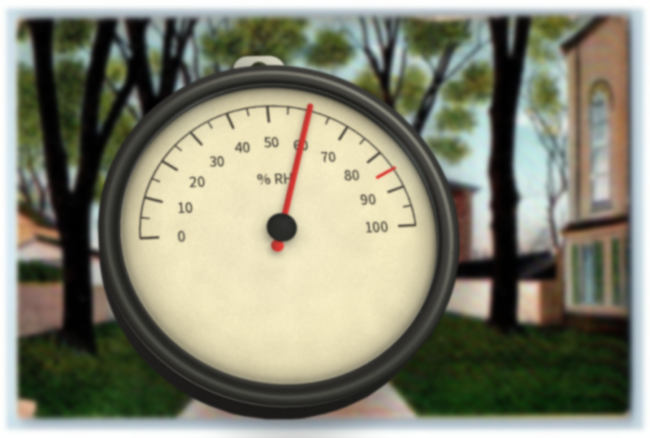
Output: 60 %
